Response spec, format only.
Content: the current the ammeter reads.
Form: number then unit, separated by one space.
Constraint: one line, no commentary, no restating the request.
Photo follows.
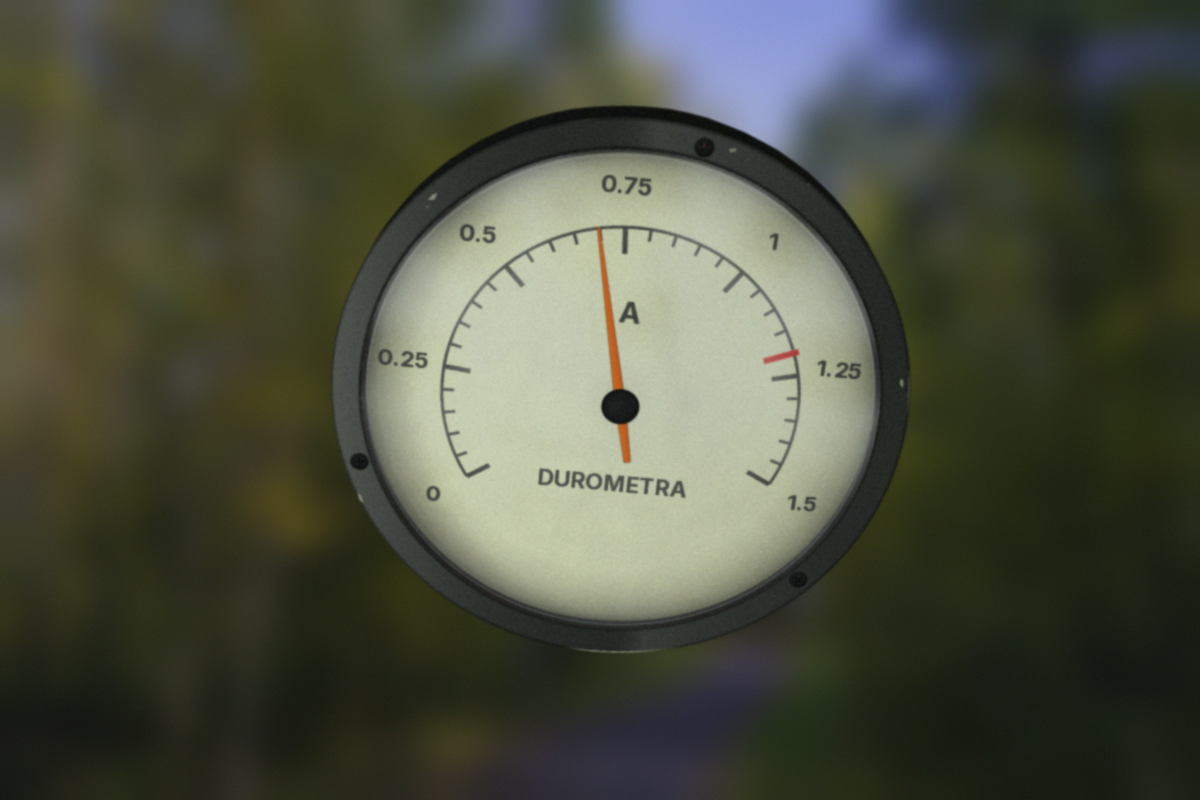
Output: 0.7 A
